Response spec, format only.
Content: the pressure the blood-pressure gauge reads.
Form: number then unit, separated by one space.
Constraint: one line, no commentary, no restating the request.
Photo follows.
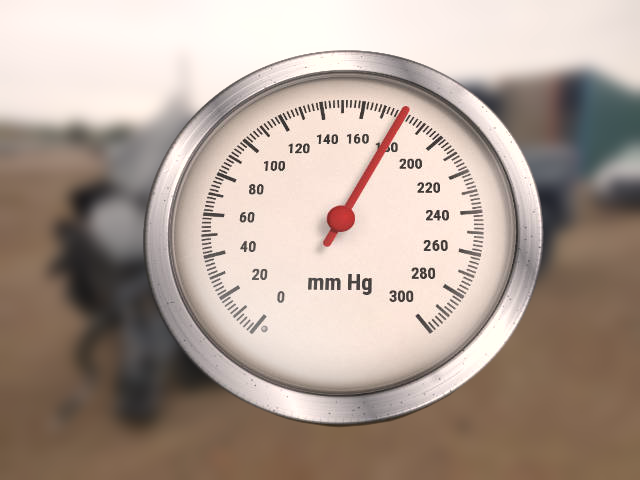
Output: 180 mmHg
